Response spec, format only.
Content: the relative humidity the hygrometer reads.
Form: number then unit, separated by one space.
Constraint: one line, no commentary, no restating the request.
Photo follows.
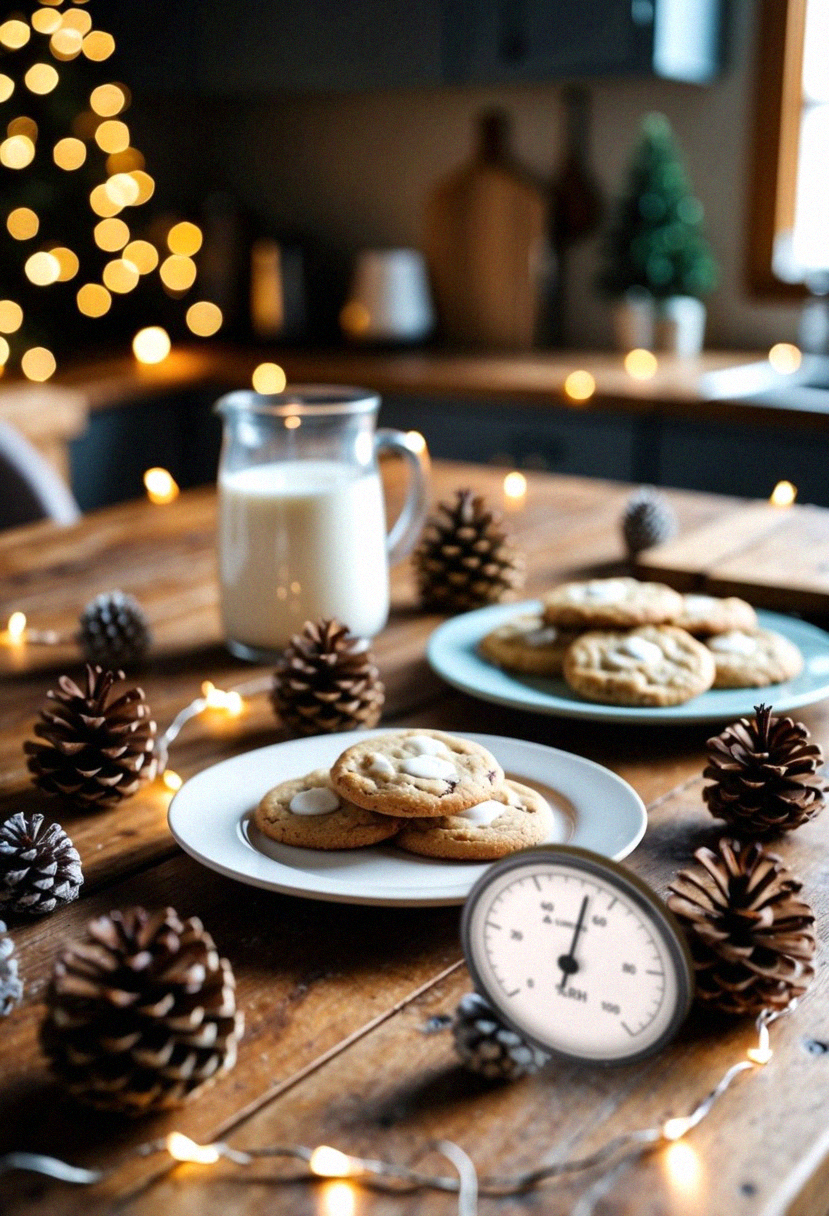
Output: 54 %
